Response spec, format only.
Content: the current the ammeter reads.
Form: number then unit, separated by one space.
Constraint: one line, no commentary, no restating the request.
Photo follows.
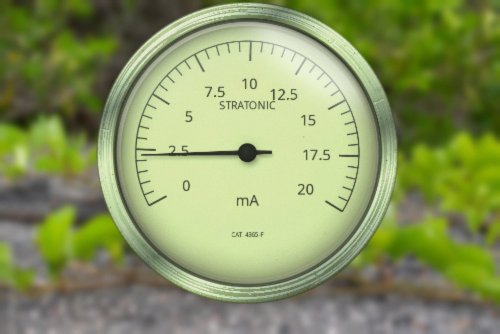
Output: 2.25 mA
